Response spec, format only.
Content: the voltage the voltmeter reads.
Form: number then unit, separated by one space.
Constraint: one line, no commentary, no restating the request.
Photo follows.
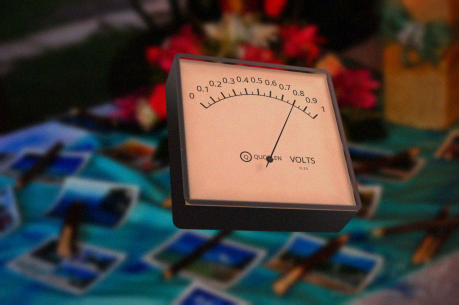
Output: 0.8 V
